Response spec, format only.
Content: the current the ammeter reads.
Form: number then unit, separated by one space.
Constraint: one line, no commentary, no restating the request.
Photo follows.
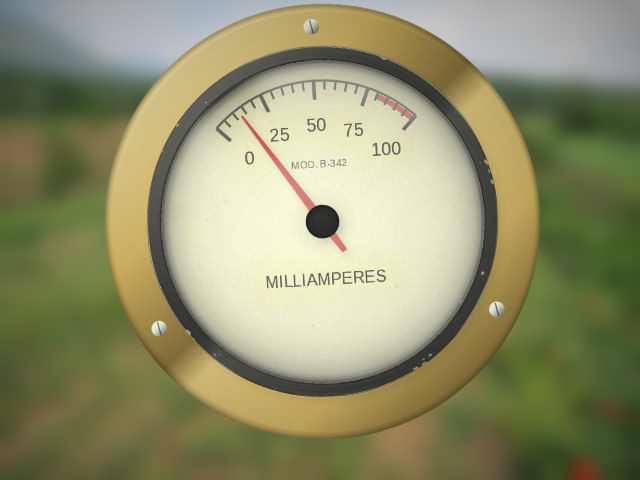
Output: 12.5 mA
